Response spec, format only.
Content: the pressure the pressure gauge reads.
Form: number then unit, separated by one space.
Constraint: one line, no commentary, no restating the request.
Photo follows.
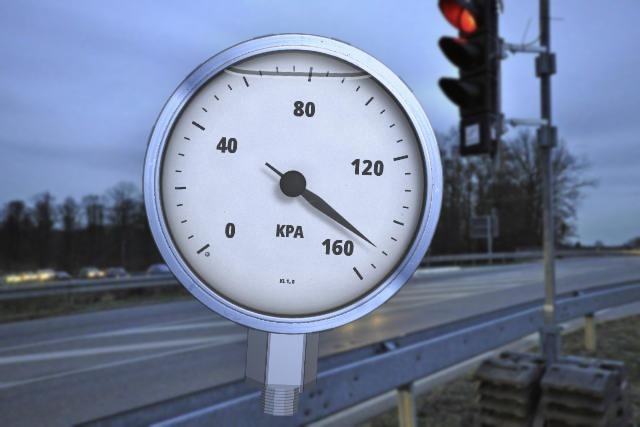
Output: 150 kPa
